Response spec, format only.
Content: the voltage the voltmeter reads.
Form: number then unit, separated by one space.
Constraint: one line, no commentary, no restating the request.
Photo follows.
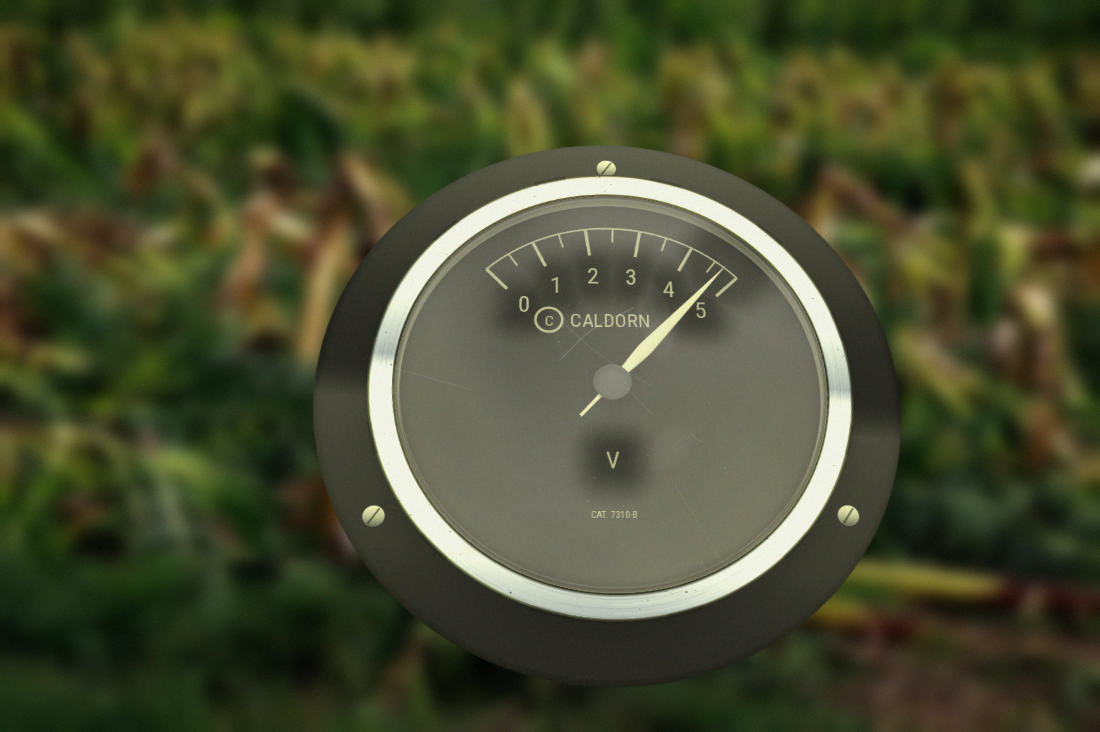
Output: 4.75 V
